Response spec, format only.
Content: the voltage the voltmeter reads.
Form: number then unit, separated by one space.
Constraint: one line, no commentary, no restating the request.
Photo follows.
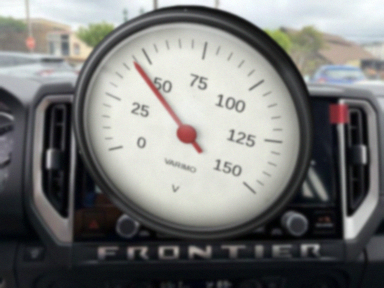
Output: 45 V
